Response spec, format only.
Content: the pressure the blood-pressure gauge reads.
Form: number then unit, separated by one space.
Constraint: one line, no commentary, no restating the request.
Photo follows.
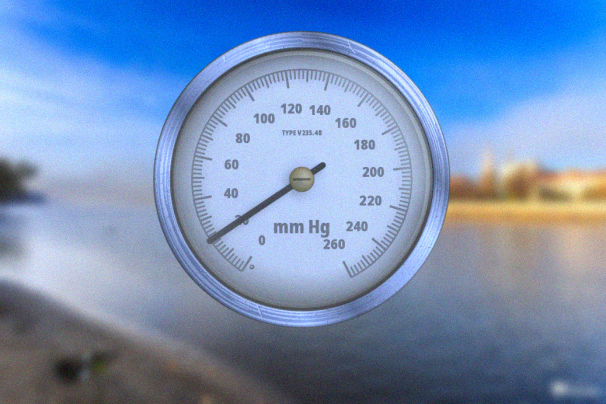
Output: 20 mmHg
